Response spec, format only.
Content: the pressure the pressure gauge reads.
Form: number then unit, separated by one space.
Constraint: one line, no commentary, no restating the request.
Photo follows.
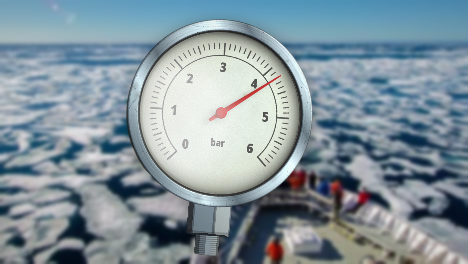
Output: 4.2 bar
